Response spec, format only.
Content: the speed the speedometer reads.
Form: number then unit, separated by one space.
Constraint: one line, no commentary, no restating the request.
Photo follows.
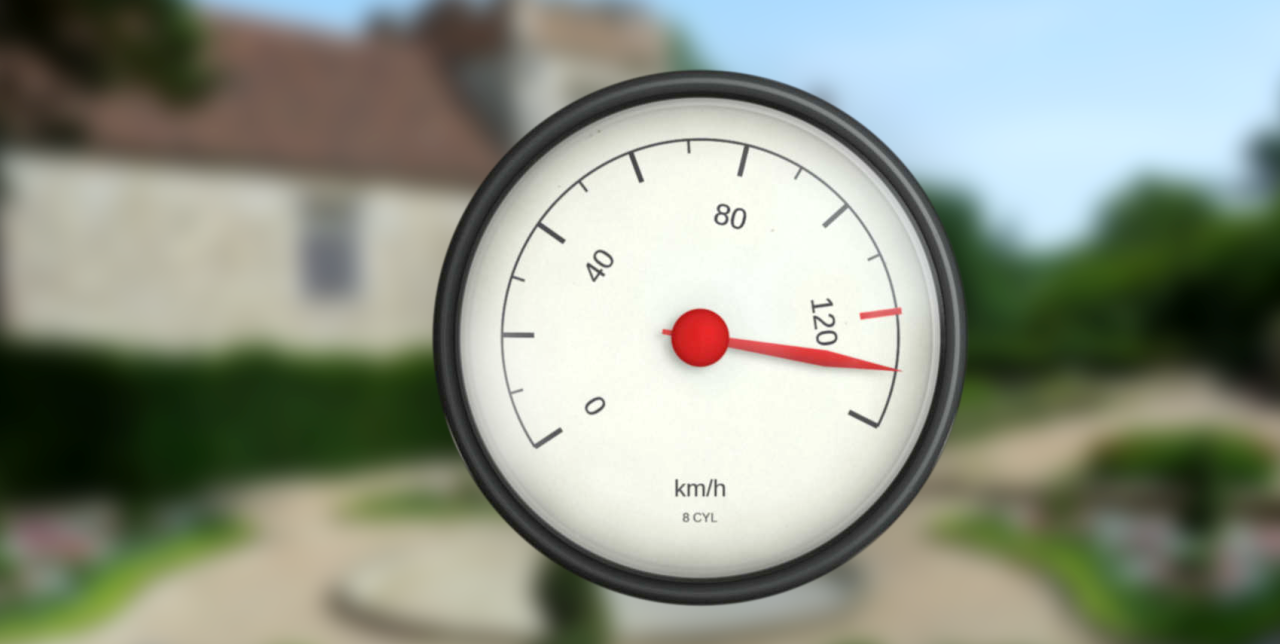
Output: 130 km/h
